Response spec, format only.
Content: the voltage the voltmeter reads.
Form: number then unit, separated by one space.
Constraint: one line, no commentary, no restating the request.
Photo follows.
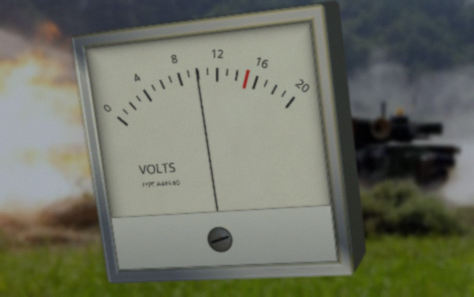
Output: 10 V
